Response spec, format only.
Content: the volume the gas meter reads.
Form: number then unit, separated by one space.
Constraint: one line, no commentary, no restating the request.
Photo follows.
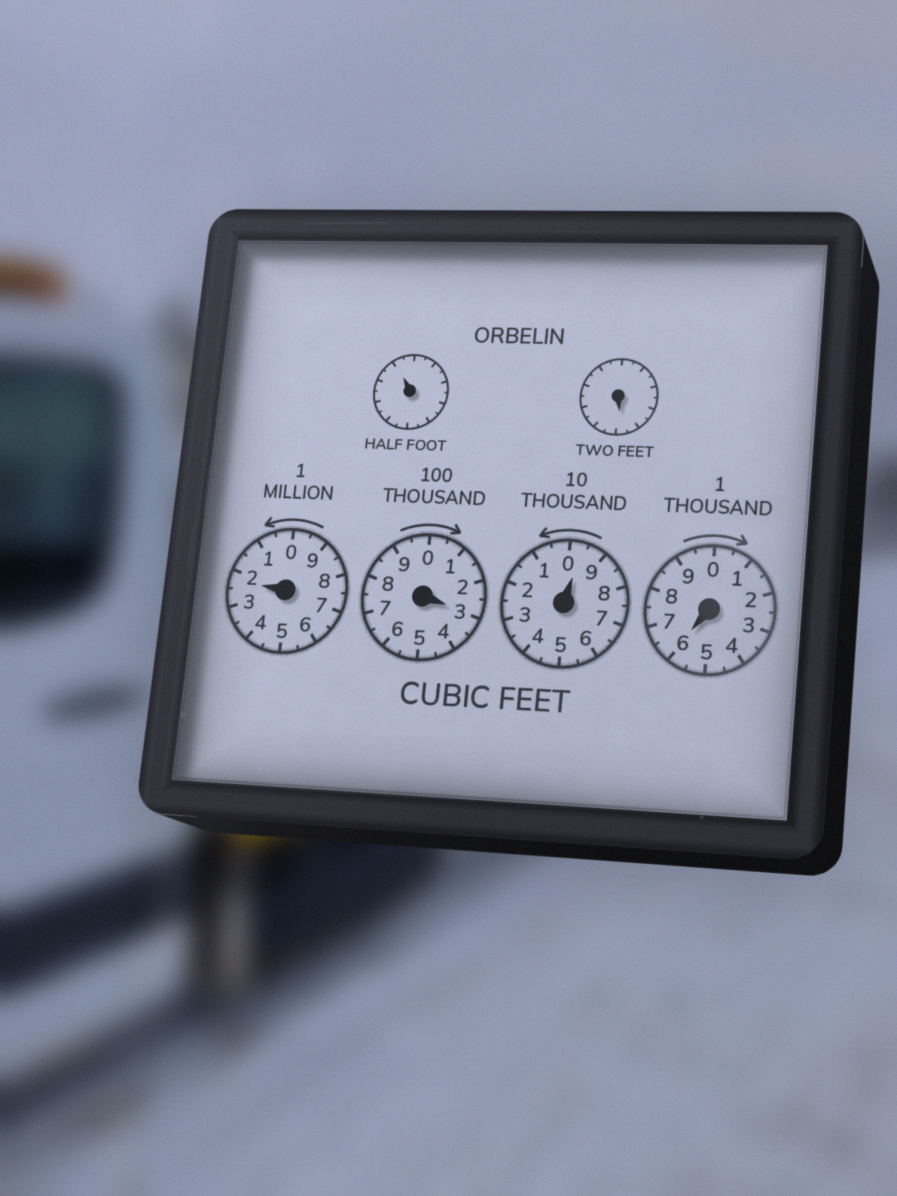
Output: 229600 ft³
